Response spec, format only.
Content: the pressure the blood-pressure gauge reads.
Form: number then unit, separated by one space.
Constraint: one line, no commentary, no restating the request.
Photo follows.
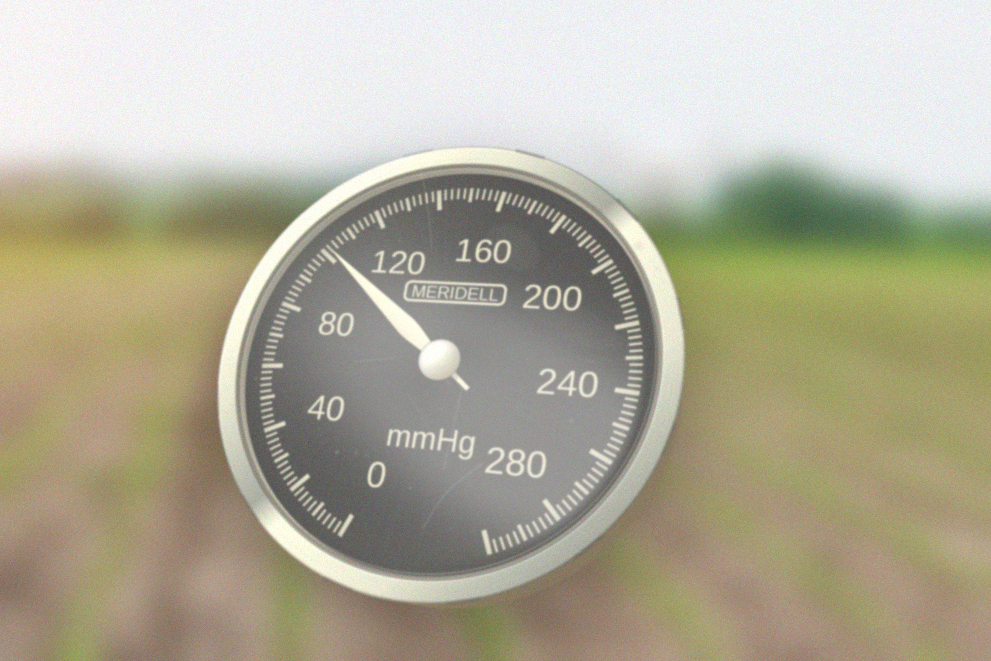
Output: 102 mmHg
